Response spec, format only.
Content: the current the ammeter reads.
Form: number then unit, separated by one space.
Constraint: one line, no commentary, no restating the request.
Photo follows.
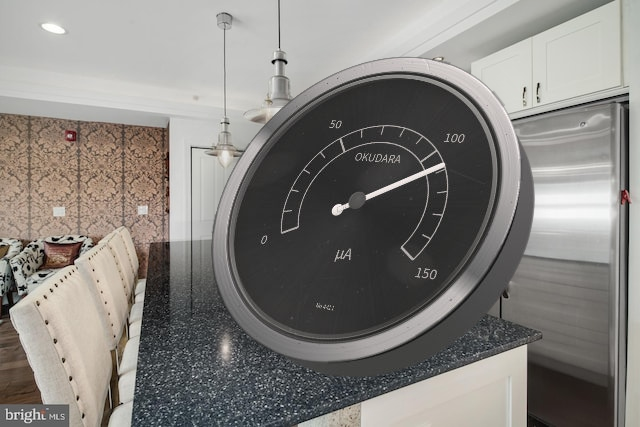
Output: 110 µA
